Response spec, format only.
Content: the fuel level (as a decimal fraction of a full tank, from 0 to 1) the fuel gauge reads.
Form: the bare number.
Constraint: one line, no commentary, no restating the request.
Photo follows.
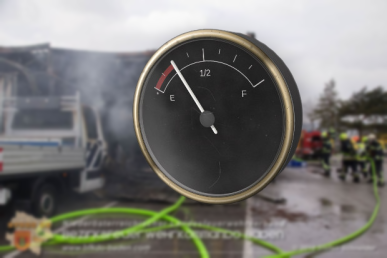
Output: 0.25
